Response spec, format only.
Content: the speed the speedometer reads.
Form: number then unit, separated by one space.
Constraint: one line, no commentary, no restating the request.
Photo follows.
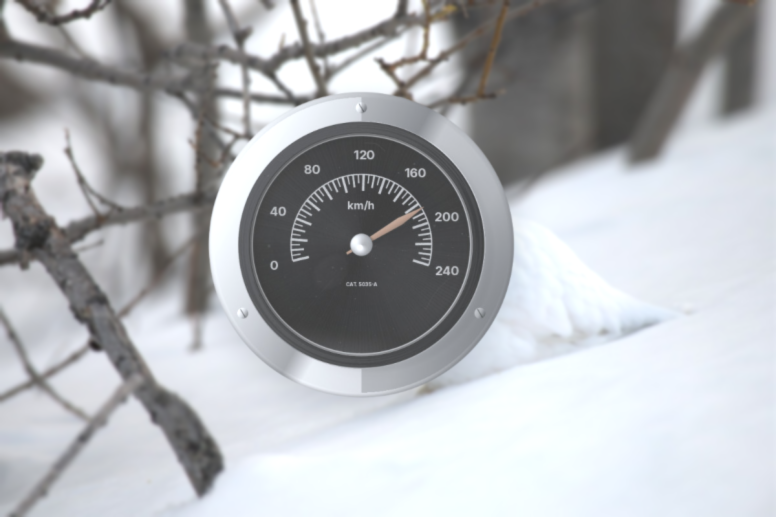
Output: 185 km/h
